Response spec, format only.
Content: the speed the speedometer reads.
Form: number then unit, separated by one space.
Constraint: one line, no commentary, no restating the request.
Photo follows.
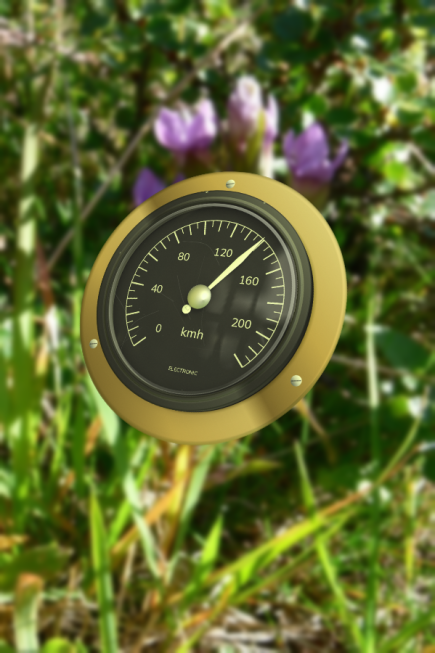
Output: 140 km/h
